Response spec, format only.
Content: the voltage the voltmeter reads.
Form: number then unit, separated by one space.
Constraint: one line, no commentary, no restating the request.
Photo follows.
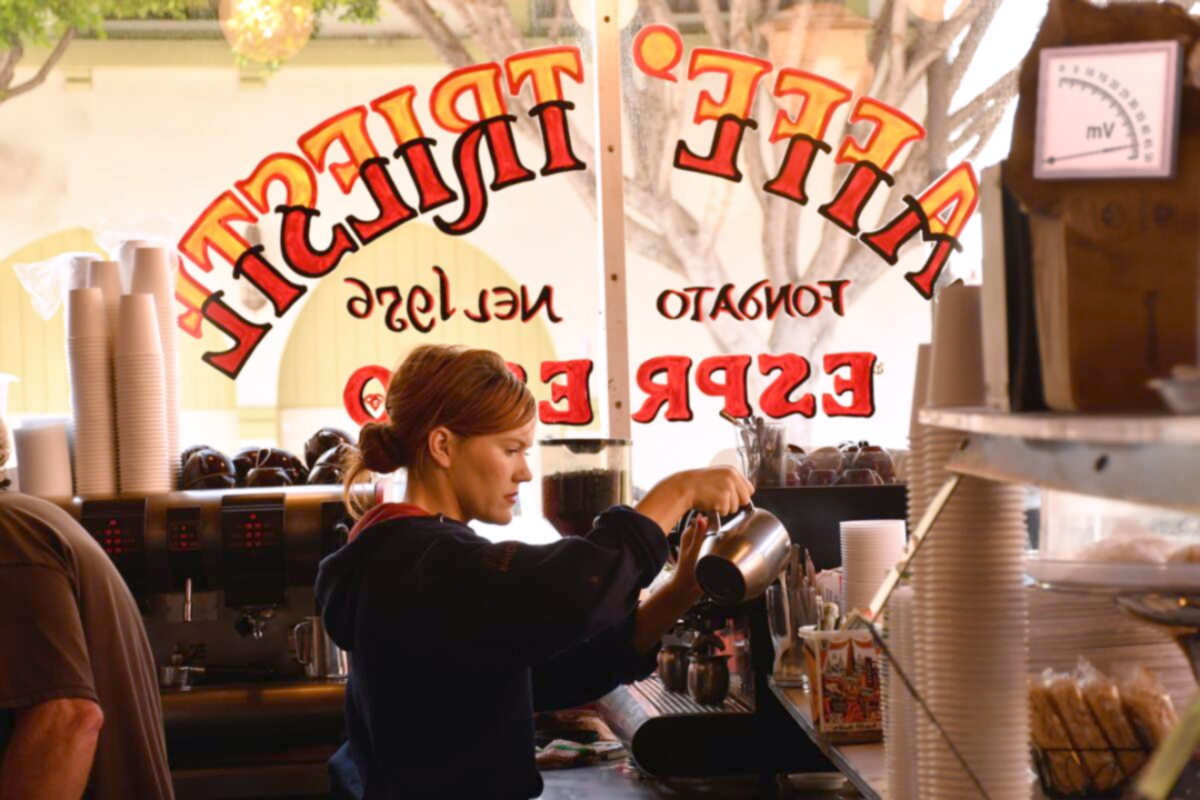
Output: 45 mV
